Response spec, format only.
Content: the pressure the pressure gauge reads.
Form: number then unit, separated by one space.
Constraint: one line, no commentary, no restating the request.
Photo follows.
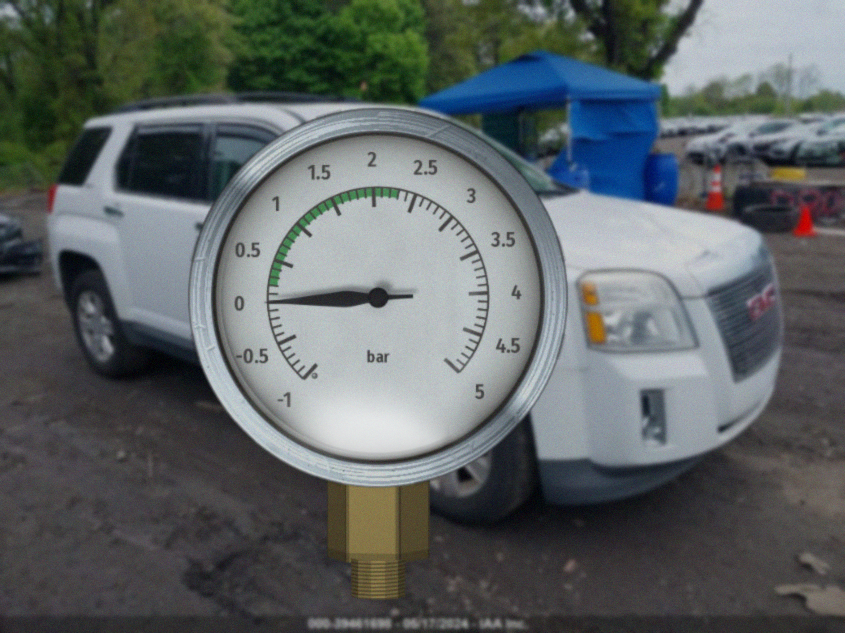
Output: 0 bar
